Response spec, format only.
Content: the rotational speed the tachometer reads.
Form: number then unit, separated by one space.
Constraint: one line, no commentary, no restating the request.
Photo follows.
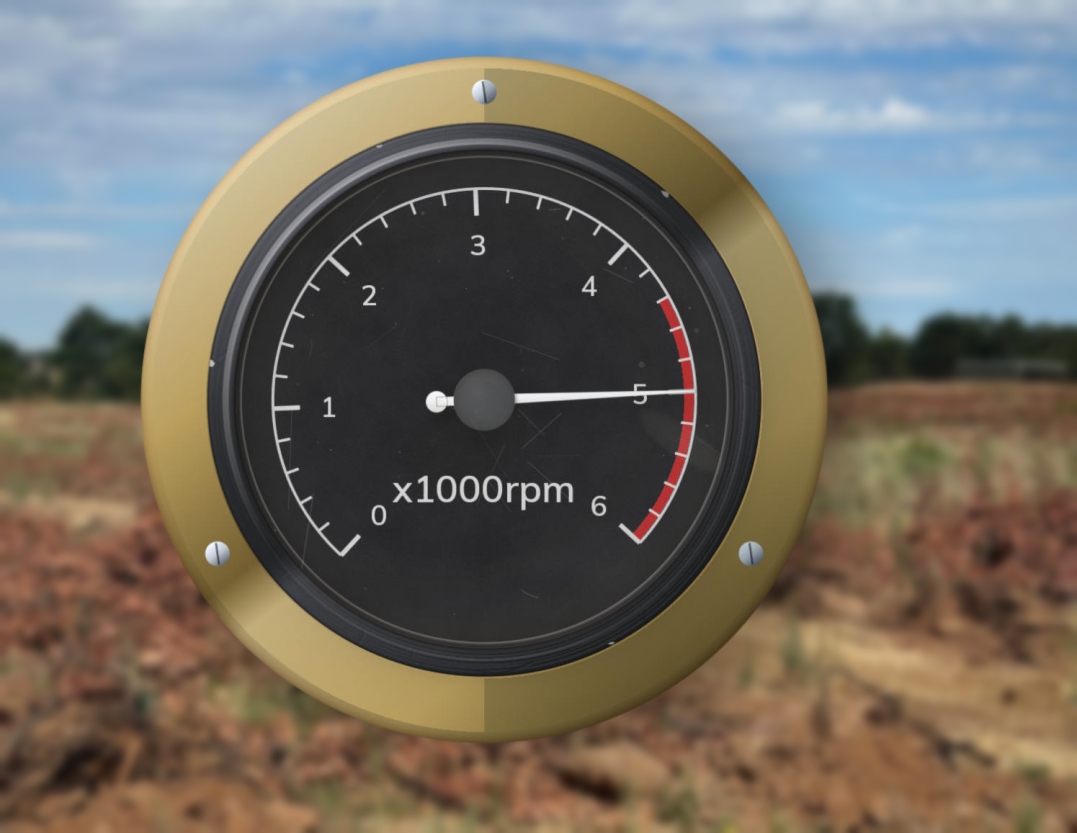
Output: 5000 rpm
